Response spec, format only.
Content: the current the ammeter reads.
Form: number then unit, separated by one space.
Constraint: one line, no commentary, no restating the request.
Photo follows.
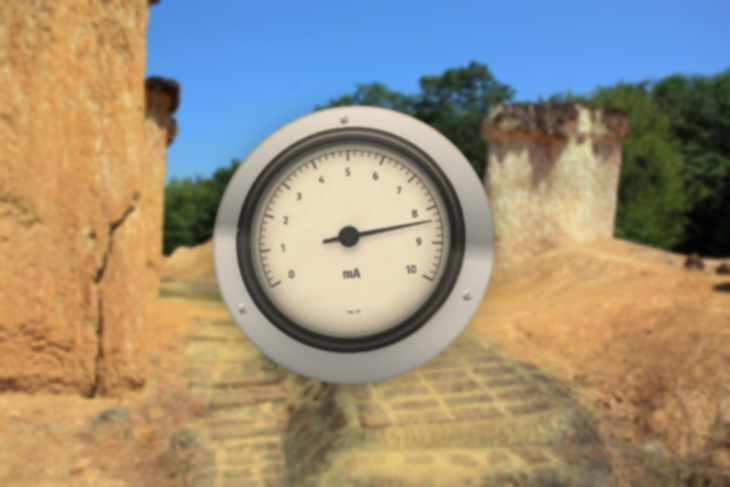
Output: 8.4 mA
